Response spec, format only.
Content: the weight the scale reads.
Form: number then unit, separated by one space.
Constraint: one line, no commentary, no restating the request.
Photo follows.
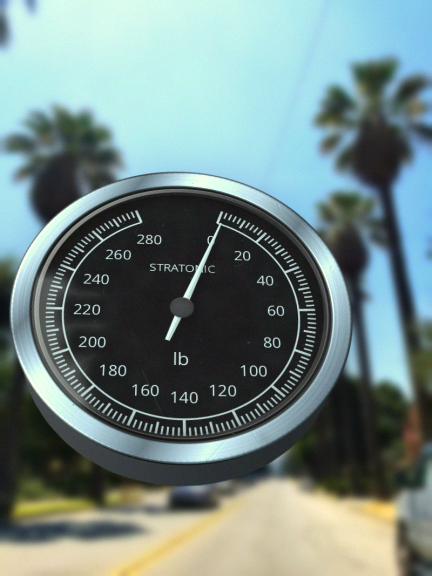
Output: 2 lb
